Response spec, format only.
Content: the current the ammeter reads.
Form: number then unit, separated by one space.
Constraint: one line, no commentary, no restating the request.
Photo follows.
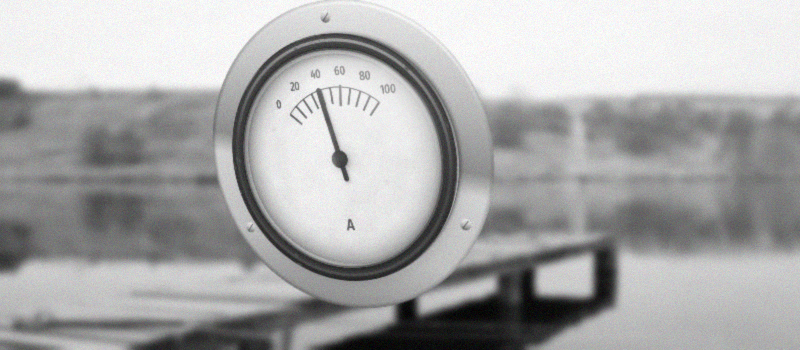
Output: 40 A
